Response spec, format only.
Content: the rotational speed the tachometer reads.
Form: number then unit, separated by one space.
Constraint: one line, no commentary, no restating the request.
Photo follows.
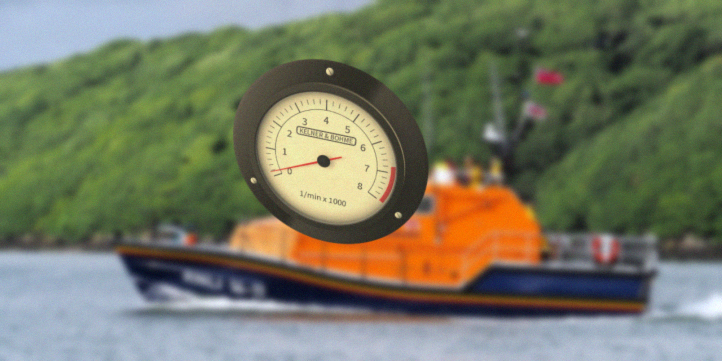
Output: 200 rpm
